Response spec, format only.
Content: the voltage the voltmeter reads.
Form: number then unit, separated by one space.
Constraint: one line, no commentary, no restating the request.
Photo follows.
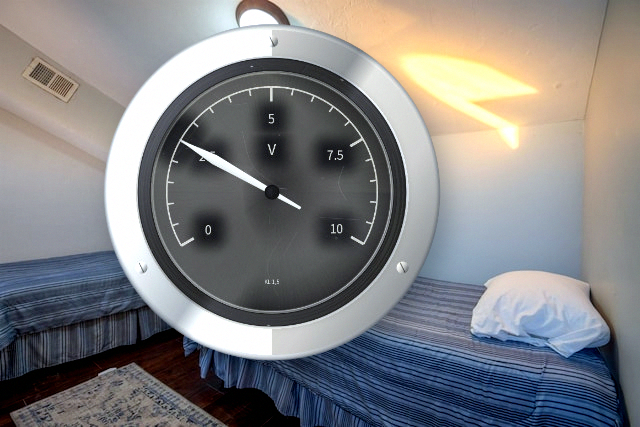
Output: 2.5 V
